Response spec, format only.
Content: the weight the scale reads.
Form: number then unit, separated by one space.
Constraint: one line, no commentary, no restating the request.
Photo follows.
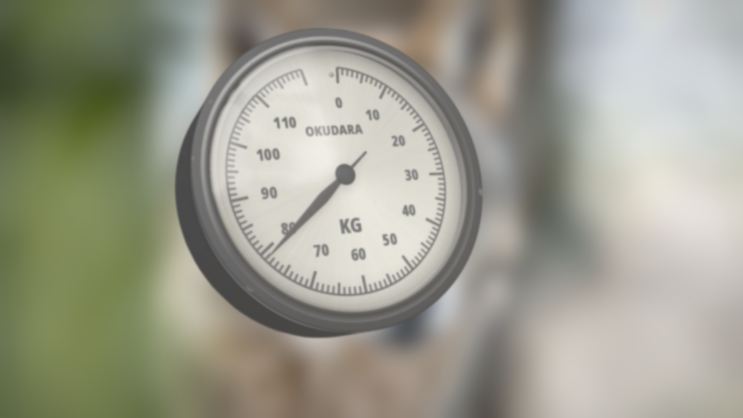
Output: 79 kg
